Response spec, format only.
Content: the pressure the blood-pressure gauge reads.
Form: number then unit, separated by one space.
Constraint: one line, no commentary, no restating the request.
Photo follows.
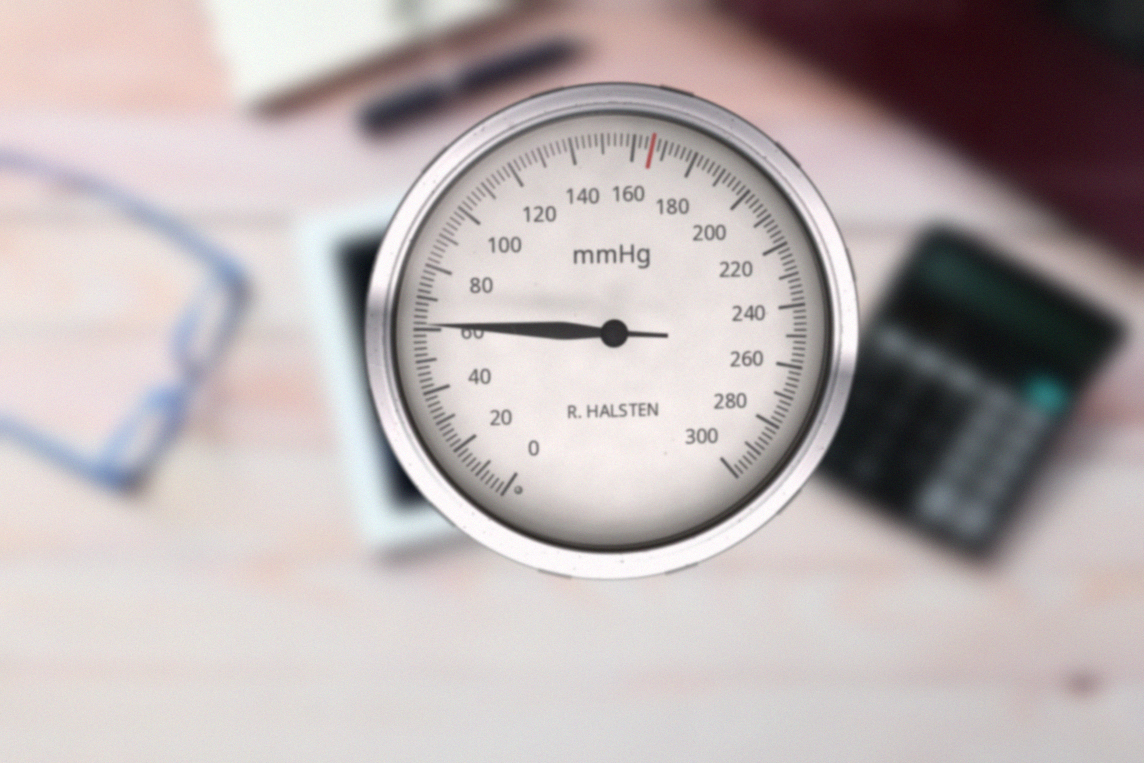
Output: 62 mmHg
